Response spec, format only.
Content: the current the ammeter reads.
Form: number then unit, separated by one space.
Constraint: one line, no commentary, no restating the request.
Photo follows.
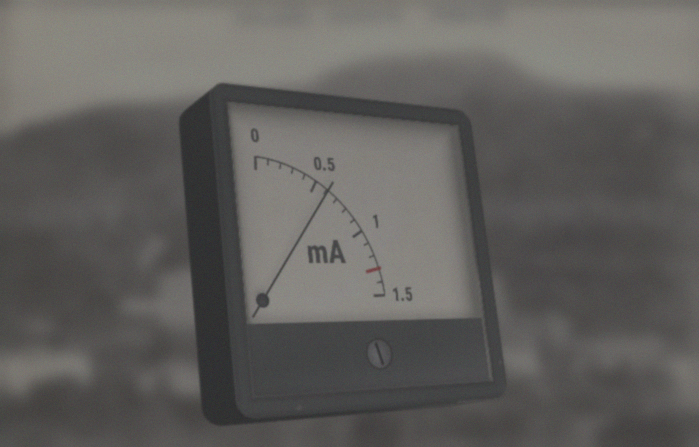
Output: 0.6 mA
